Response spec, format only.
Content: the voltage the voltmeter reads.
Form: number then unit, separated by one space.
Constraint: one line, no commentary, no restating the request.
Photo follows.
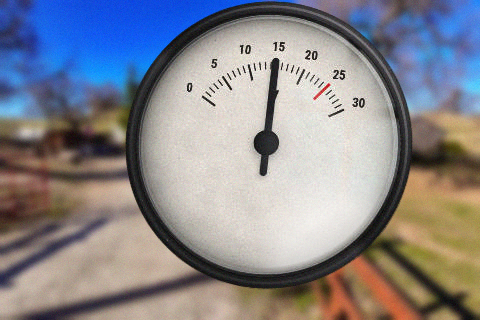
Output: 15 V
